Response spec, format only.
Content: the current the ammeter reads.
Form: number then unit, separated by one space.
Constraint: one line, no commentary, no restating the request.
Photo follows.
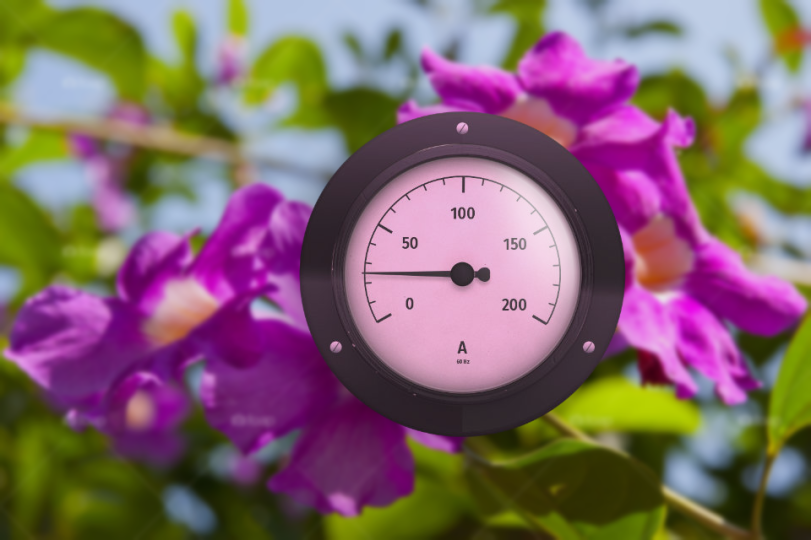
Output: 25 A
